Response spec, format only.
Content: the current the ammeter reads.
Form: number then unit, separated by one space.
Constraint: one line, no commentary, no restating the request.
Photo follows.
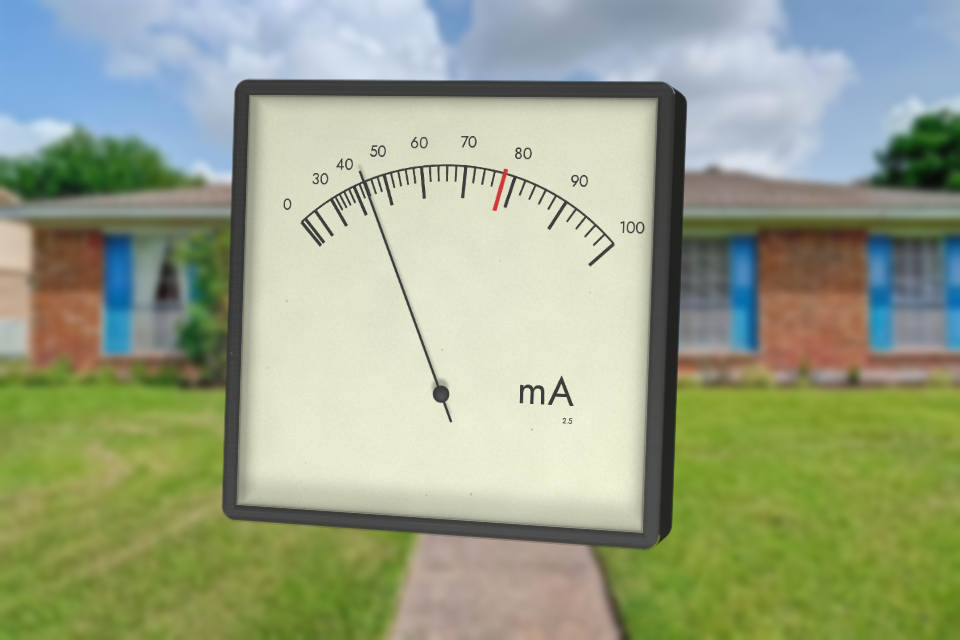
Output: 44 mA
